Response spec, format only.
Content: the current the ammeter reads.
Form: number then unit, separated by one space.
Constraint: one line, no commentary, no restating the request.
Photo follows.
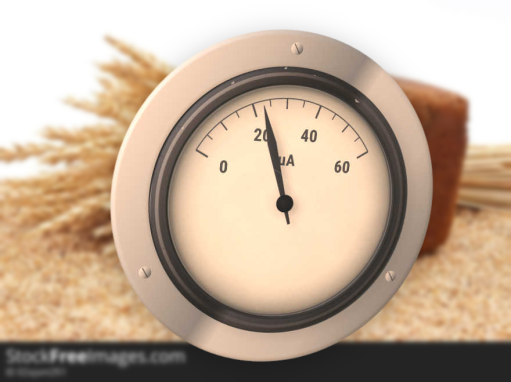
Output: 22.5 µA
